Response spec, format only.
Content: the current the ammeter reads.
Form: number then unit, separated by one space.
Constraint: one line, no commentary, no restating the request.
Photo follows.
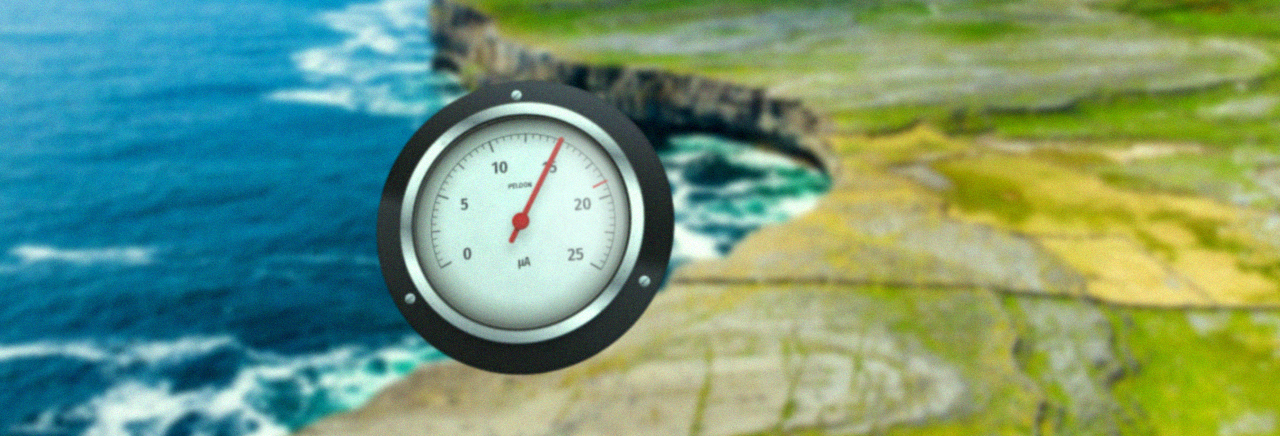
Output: 15 µA
